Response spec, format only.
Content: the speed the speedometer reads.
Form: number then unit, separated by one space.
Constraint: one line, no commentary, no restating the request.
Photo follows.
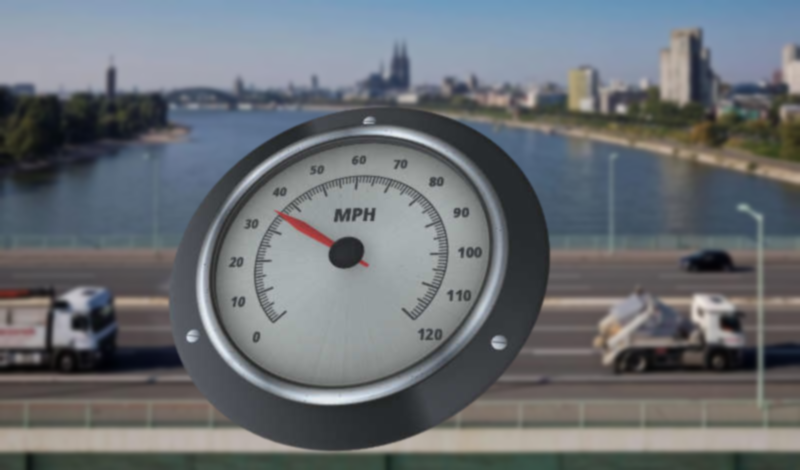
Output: 35 mph
